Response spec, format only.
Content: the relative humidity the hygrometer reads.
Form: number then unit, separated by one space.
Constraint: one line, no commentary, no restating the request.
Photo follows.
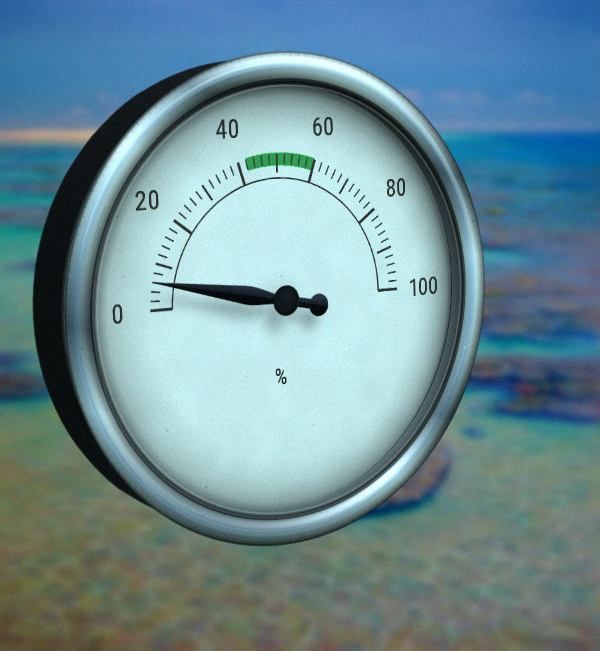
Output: 6 %
